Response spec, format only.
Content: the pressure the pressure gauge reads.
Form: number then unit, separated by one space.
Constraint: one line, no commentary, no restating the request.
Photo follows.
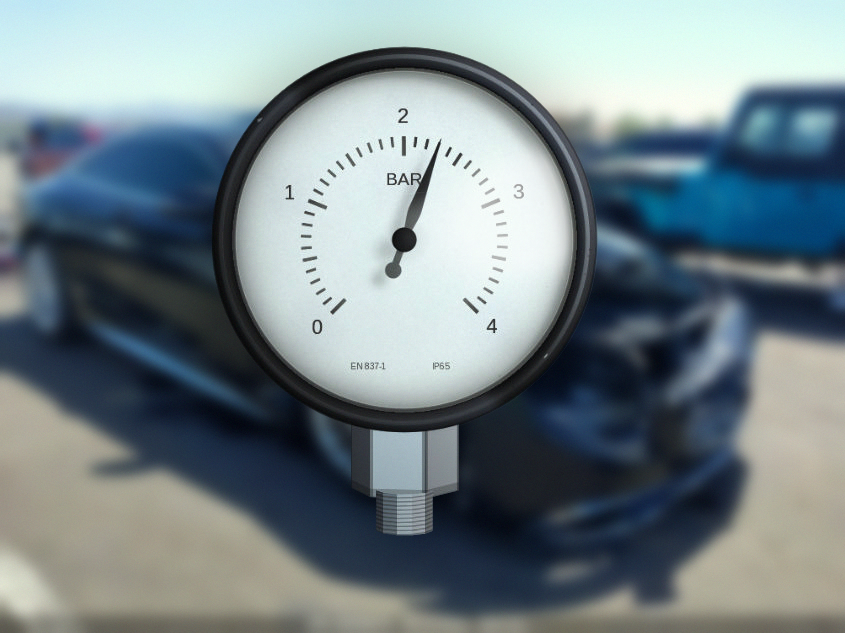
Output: 2.3 bar
